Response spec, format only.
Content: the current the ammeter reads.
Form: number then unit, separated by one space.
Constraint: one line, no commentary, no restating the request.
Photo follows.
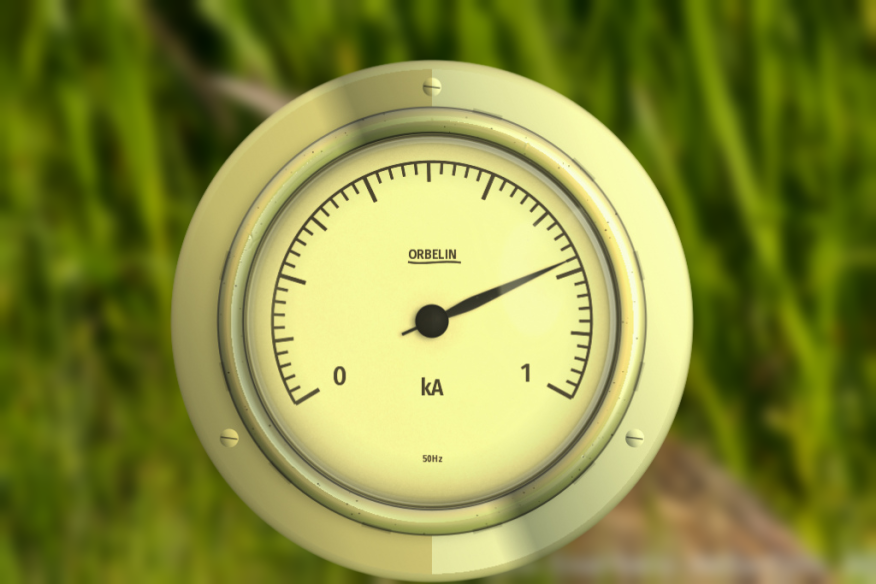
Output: 0.78 kA
